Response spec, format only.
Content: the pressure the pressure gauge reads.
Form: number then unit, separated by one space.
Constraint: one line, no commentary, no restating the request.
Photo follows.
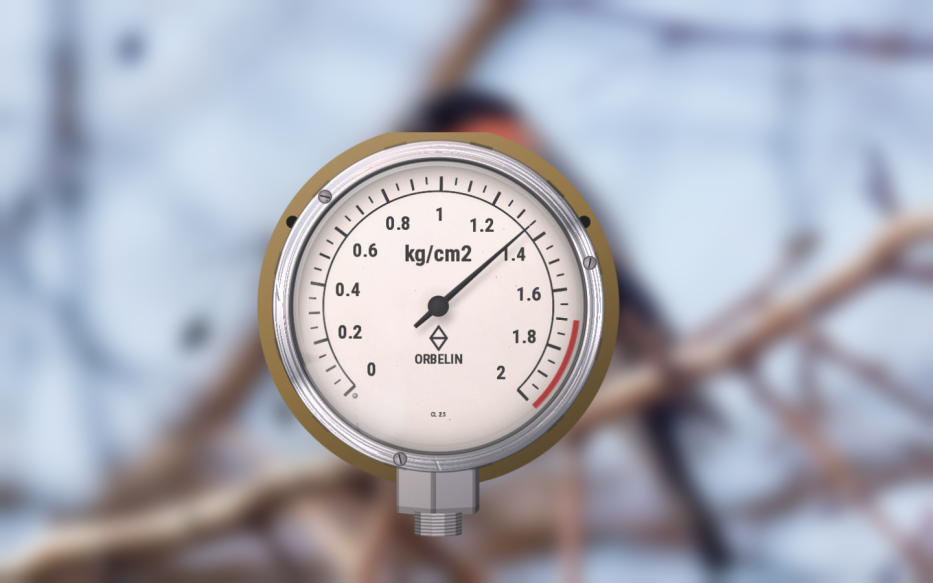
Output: 1.35 kg/cm²
